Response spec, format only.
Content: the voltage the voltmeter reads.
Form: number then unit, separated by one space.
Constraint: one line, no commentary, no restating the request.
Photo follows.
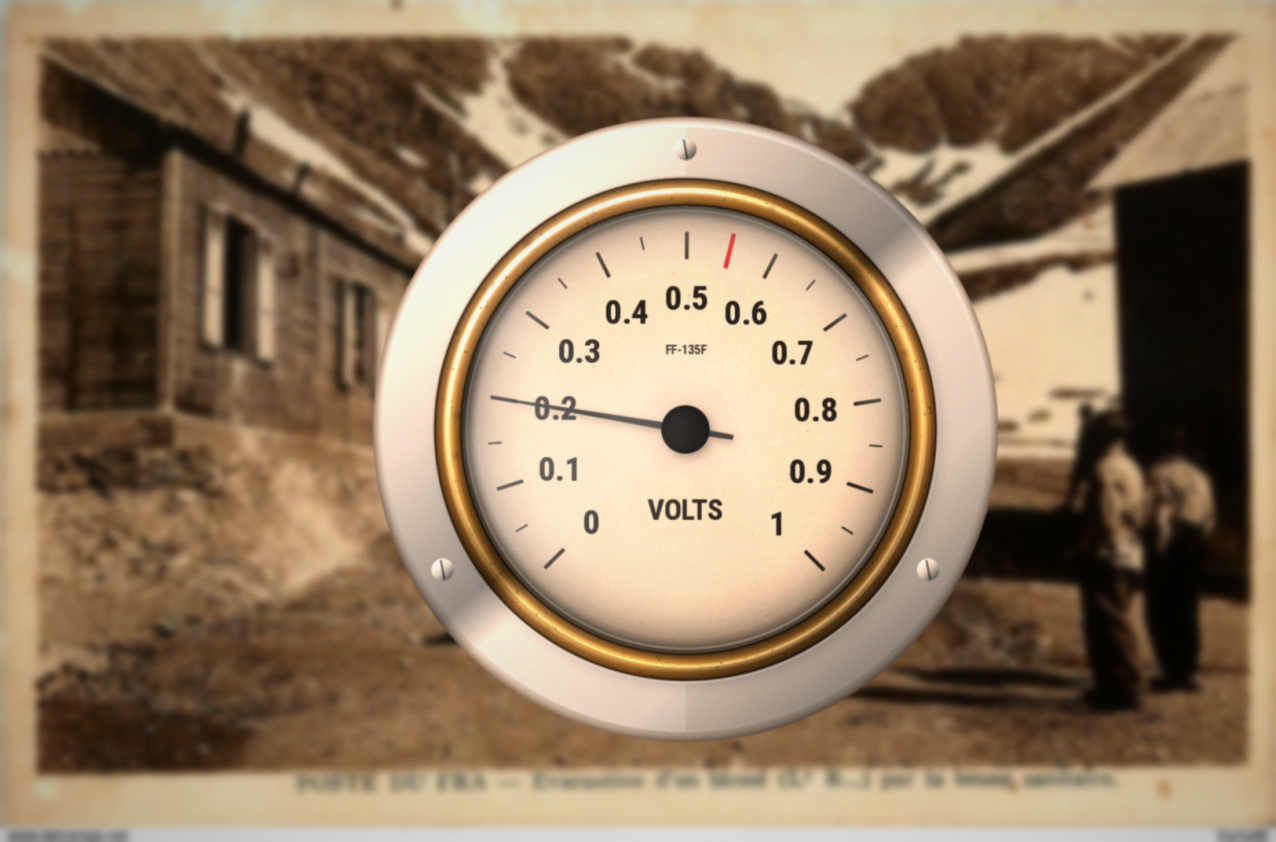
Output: 0.2 V
